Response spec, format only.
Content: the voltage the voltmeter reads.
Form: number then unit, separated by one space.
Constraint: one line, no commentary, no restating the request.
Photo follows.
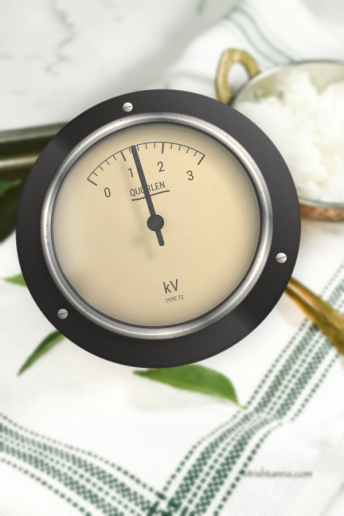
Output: 1.3 kV
